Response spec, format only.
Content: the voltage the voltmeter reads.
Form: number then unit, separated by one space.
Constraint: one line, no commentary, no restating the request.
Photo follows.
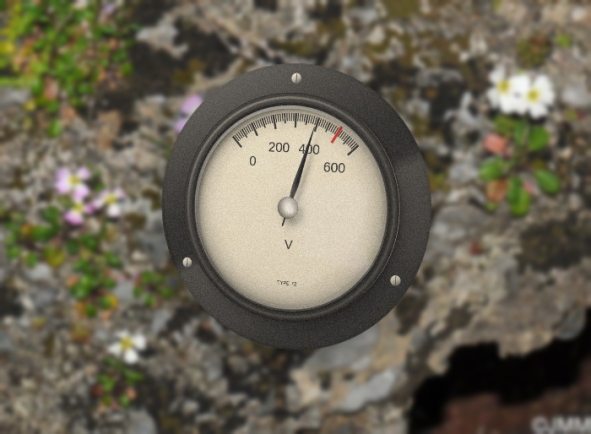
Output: 400 V
